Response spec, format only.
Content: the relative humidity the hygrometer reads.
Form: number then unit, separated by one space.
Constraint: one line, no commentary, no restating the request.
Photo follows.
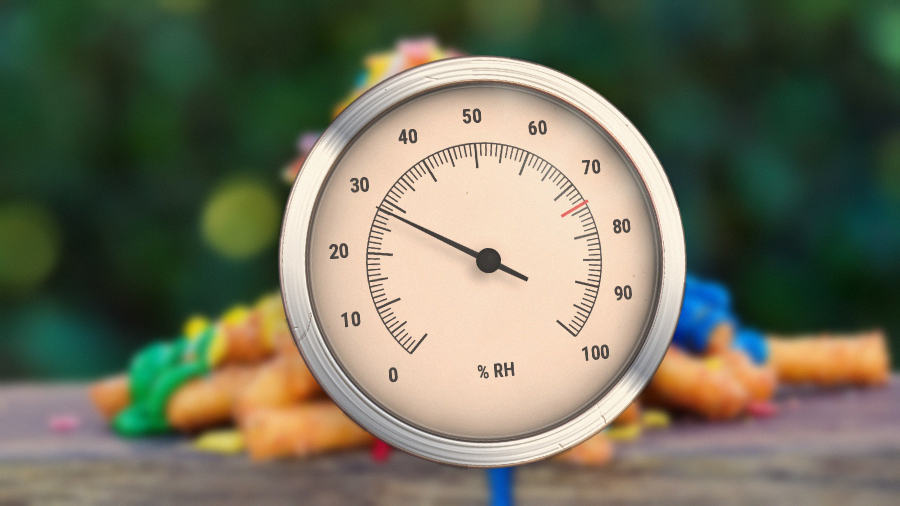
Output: 28 %
